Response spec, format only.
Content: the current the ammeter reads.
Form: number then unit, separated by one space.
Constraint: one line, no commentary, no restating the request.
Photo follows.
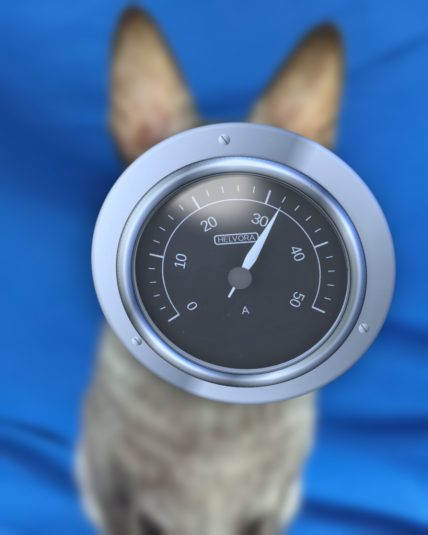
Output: 32 A
